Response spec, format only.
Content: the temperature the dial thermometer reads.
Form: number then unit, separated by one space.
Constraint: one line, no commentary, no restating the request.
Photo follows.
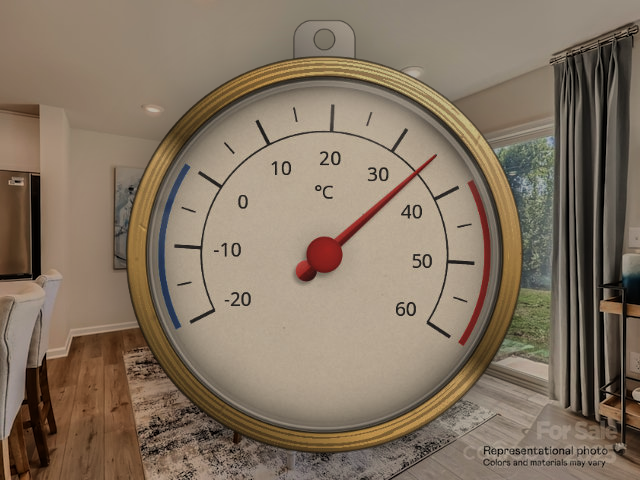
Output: 35 °C
